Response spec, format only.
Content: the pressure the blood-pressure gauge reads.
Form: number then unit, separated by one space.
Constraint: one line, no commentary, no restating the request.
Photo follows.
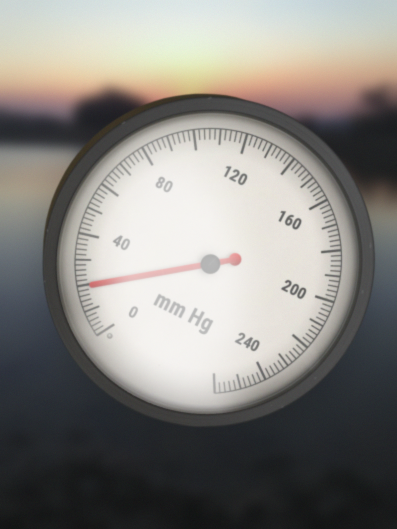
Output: 20 mmHg
